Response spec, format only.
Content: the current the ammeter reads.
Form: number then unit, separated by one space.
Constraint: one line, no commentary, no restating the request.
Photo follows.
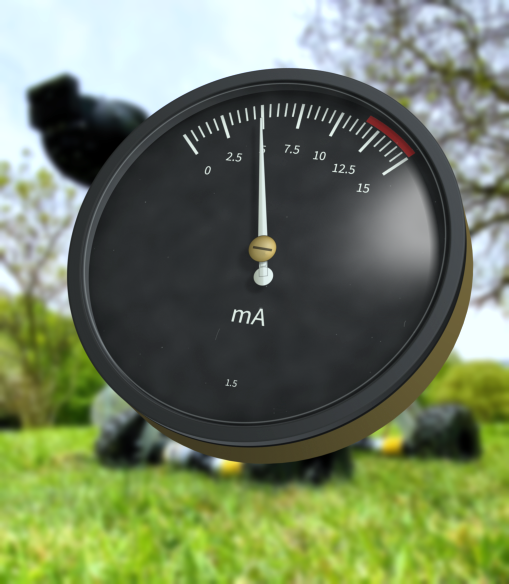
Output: 5 mA
